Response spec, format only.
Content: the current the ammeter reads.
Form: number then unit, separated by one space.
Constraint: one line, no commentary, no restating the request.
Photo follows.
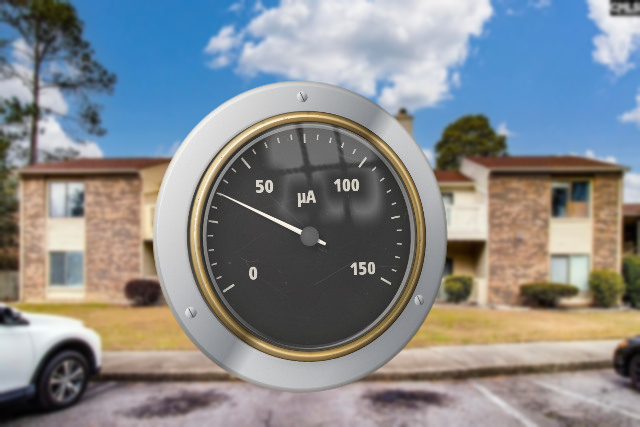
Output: 35 µA
